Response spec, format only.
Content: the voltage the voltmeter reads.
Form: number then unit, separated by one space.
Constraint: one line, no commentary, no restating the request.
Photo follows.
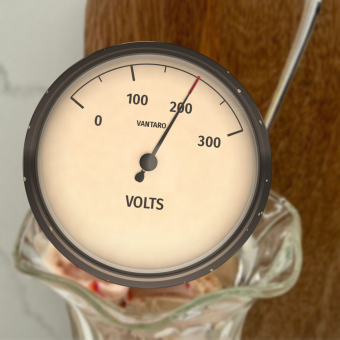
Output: 200 V
